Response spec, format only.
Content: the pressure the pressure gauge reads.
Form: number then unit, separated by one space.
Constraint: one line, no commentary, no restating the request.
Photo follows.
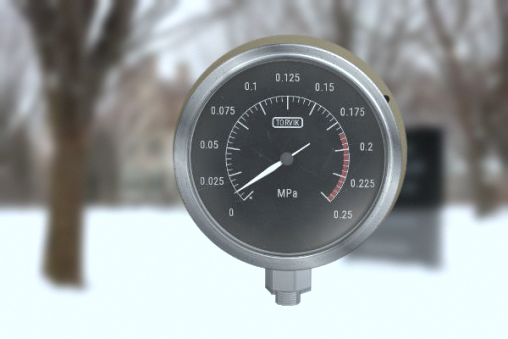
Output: 0.01 MPa
